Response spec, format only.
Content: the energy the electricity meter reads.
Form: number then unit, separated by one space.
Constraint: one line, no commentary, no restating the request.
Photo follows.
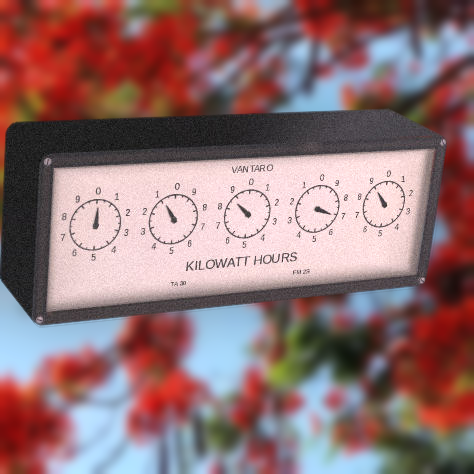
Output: 869 kWh
